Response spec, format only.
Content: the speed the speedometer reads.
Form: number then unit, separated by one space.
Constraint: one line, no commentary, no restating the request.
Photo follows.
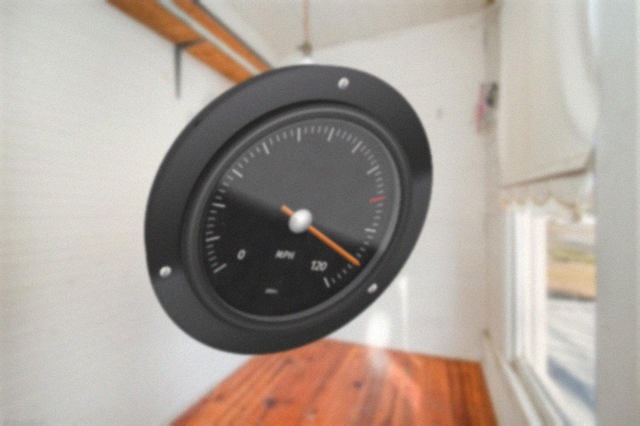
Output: 110 mph
